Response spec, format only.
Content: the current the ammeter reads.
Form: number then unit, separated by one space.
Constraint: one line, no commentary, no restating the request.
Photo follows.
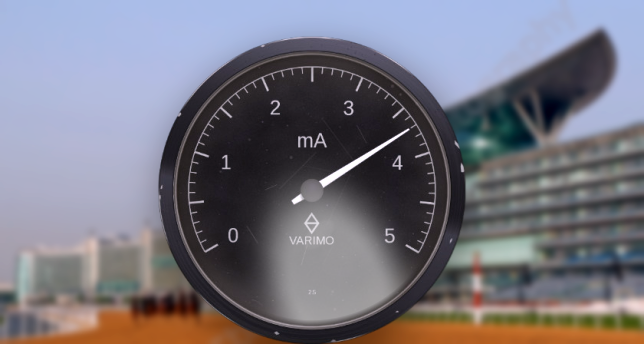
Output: 3.7 mA
